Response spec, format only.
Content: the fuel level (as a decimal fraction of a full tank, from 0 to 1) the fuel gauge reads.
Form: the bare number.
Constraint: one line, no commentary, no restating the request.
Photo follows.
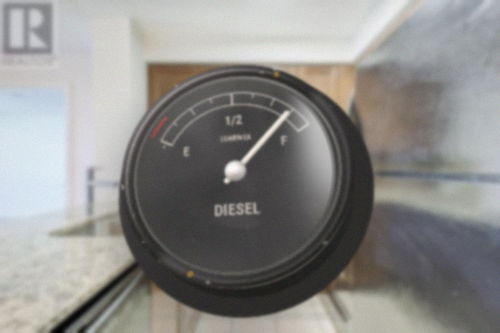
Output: 0.875
